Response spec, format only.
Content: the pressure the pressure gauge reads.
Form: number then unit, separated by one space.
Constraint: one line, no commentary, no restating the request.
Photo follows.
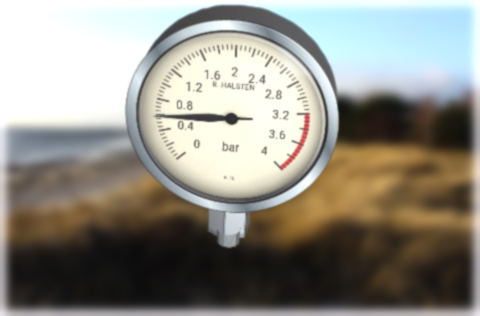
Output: 0.6 bar
